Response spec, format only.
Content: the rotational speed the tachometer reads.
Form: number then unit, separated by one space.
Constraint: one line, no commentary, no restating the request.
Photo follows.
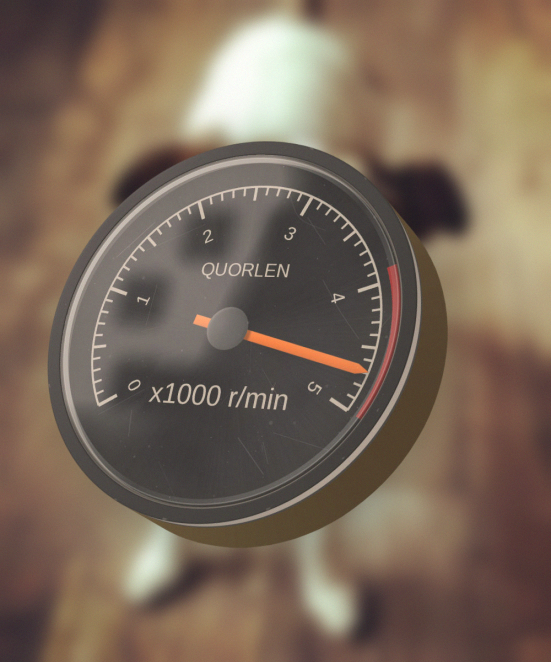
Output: 4700 rpm
